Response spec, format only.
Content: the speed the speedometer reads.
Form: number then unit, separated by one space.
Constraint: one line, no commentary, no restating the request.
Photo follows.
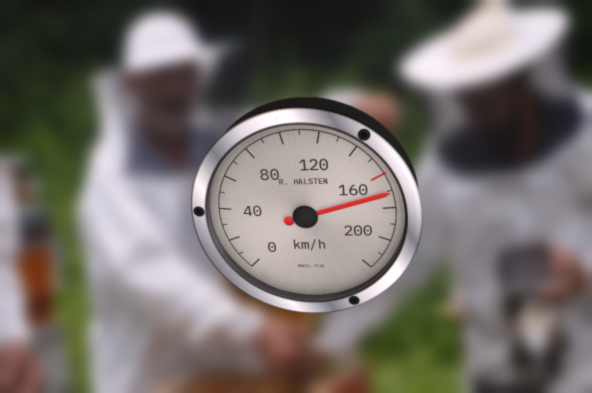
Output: 170 km/h
